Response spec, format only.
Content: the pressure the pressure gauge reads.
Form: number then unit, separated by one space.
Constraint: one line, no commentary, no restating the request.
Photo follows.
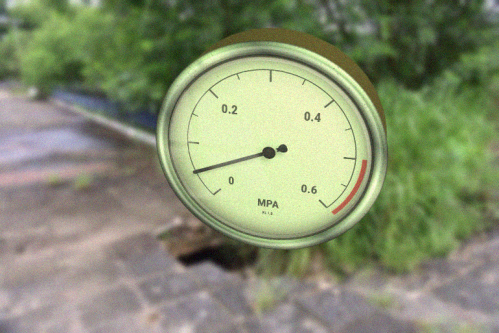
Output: 0.05 MPa
